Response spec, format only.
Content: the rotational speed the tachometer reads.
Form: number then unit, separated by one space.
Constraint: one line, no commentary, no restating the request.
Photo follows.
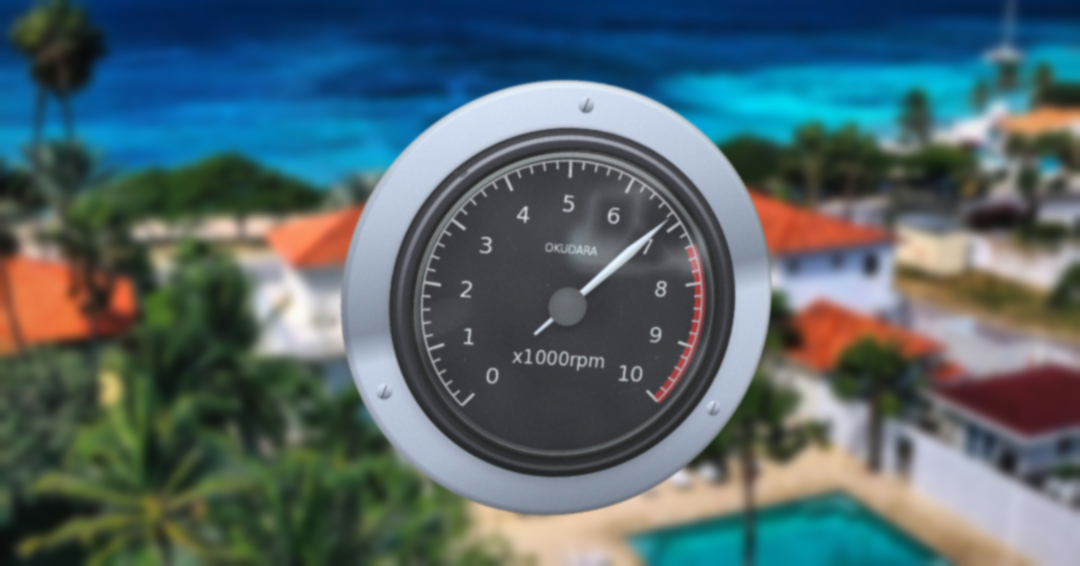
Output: 6800 rpm
